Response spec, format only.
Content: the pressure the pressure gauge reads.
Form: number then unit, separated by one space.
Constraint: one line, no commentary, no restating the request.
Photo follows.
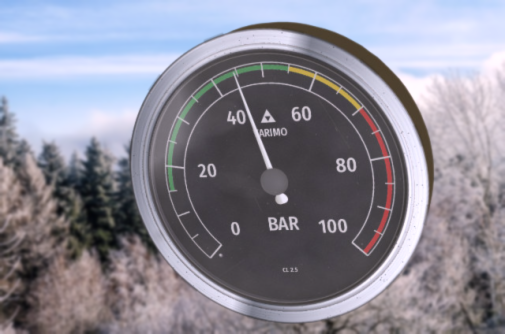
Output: 45 bar
